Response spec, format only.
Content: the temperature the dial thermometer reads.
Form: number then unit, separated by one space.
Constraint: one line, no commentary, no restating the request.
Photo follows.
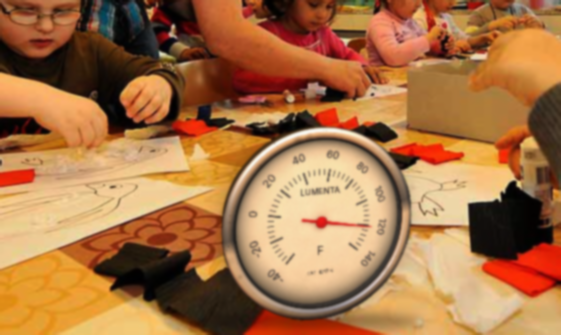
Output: 120 °F
